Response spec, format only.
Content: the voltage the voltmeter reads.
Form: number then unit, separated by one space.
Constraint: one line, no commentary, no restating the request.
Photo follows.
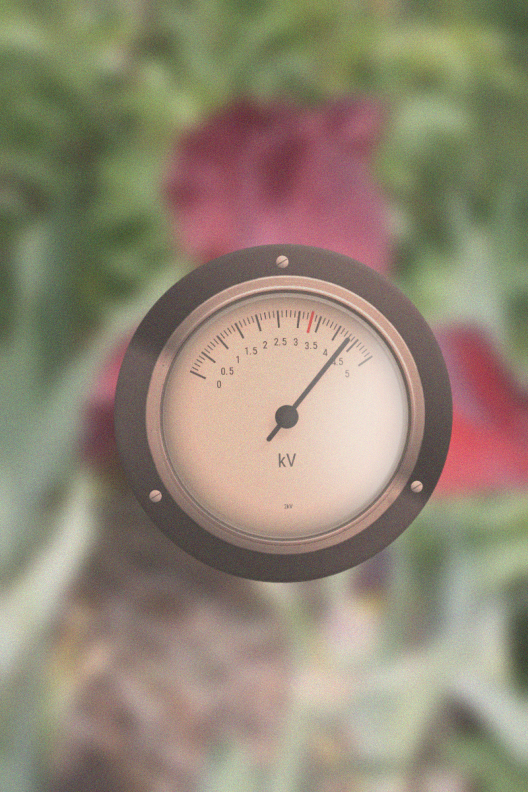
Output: 4.3 kV
